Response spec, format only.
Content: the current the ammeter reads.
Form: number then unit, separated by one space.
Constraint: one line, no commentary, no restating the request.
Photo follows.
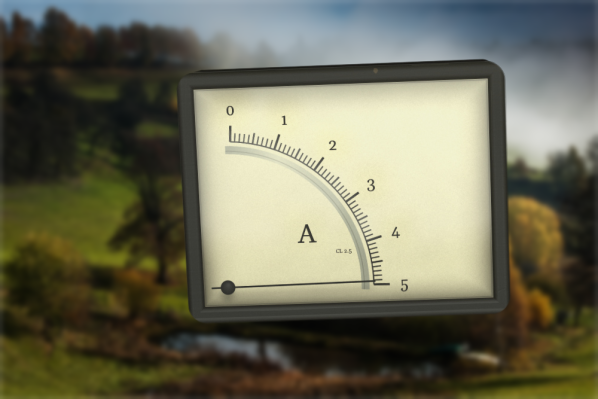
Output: 4.9 A
